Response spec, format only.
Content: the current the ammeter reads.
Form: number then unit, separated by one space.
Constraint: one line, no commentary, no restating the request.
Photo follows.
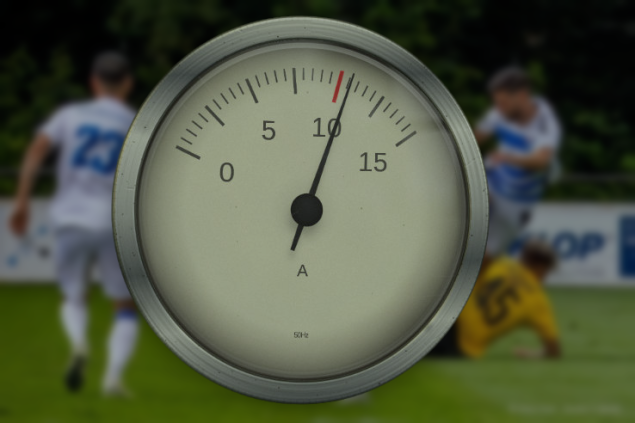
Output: 10.5 A
